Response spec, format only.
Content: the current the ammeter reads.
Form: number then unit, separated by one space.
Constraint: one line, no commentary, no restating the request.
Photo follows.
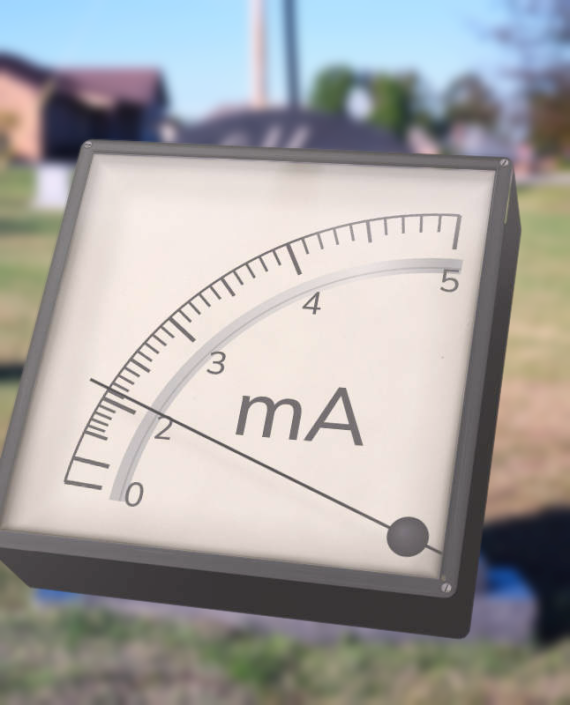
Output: 2.1 mA
